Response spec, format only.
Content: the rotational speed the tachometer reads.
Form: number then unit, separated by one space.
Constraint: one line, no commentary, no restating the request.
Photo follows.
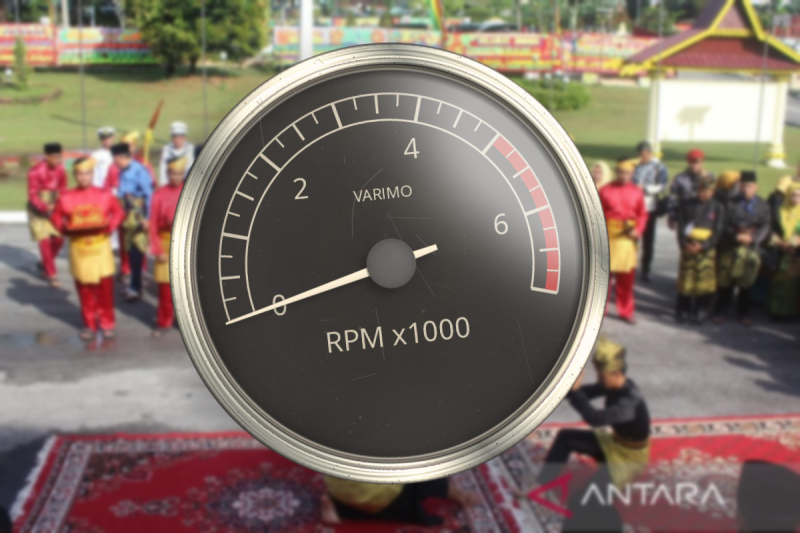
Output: 0 rpm
